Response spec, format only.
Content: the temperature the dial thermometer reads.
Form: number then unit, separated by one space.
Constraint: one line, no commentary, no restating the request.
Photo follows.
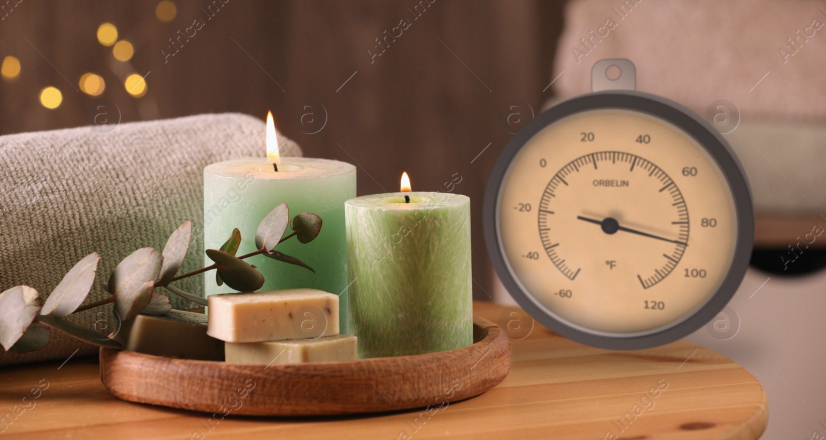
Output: 90 °F
